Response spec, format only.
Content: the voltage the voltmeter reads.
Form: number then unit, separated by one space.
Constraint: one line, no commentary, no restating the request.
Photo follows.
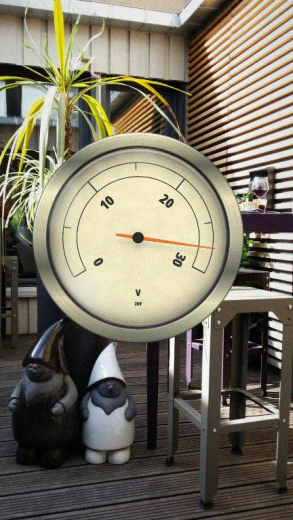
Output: 27.5 V
